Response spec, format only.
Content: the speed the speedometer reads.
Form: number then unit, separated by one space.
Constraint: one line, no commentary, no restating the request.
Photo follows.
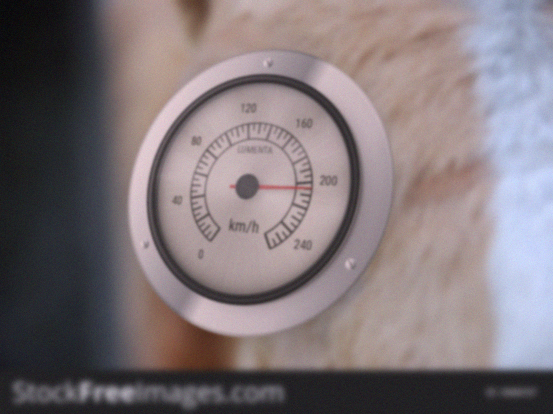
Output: 205 km/h
